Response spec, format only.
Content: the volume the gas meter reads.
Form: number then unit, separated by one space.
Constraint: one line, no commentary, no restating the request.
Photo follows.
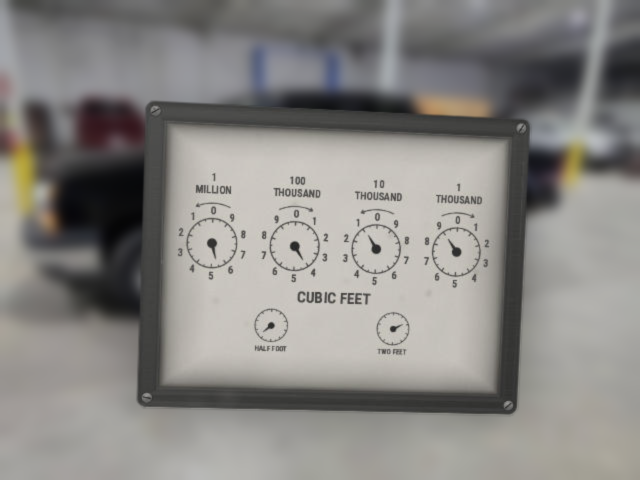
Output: 540900 ft³
